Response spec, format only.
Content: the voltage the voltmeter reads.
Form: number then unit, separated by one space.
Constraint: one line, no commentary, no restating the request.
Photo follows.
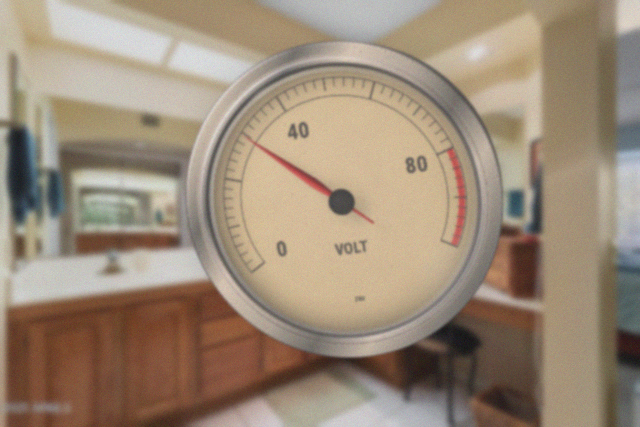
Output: 30 V
